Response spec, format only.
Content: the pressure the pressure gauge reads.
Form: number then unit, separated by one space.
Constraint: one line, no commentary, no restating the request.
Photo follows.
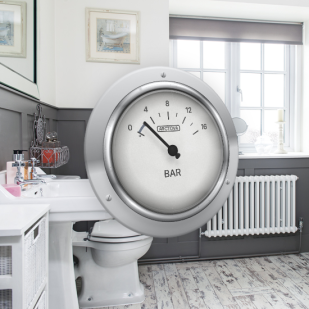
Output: 2 bar
